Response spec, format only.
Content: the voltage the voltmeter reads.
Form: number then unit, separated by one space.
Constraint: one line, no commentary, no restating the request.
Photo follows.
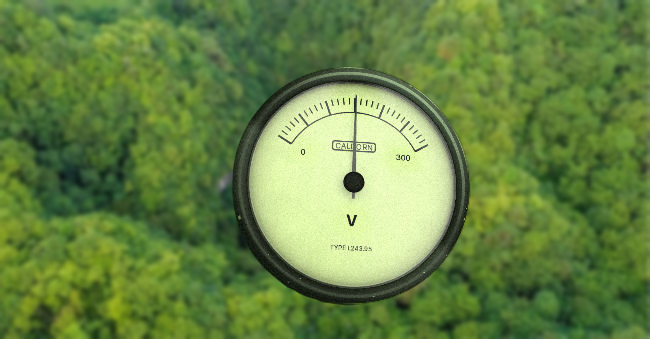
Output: 150 V
